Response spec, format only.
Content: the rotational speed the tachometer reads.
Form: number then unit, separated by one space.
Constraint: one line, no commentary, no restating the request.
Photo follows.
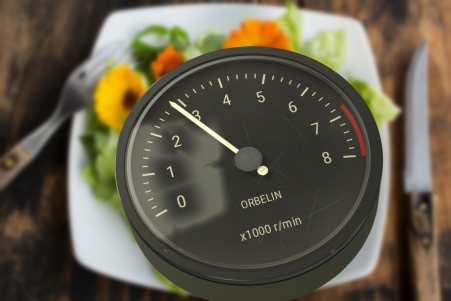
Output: 2800 rpm
